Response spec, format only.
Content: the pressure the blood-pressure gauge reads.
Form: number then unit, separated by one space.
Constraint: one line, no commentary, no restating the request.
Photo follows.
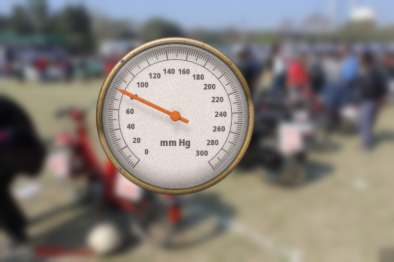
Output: 80 mmHg
